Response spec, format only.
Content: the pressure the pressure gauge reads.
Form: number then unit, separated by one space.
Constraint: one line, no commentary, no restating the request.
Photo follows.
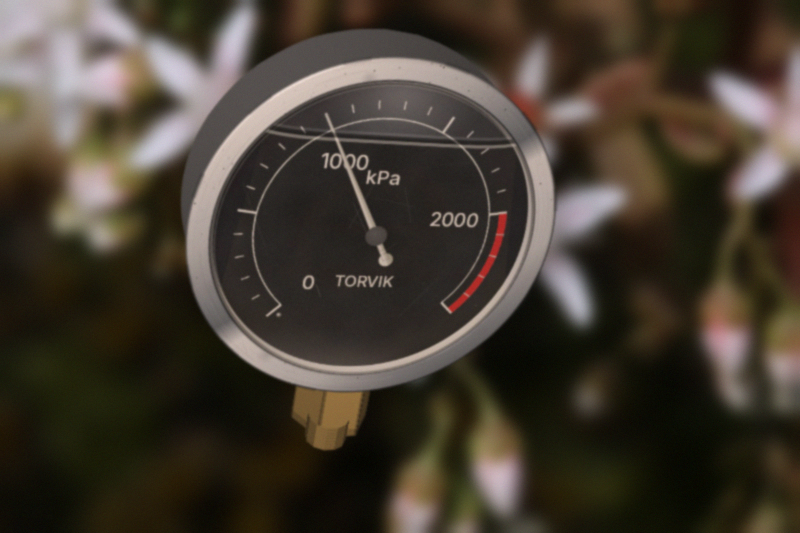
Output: 1000 kPa
